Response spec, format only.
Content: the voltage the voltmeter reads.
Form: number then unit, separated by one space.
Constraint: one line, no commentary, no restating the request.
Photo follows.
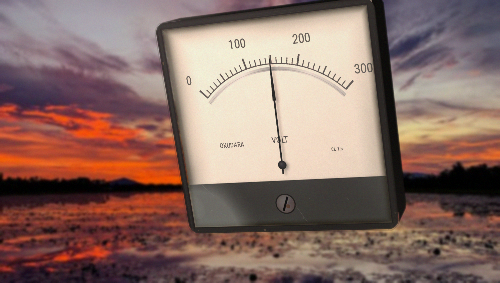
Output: 150 V
